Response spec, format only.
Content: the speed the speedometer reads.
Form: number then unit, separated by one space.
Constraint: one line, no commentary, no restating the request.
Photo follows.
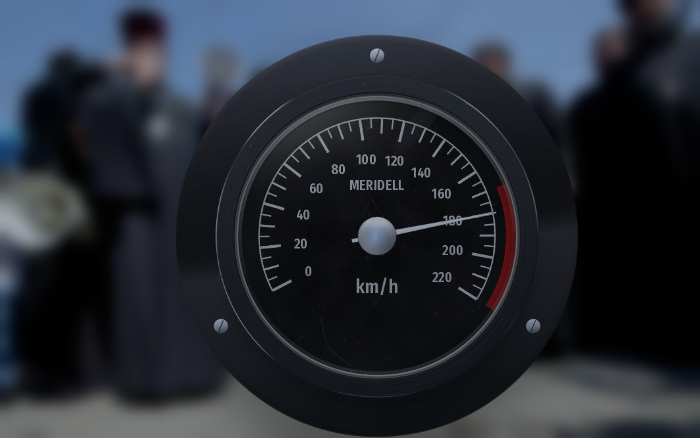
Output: 180 km/h
